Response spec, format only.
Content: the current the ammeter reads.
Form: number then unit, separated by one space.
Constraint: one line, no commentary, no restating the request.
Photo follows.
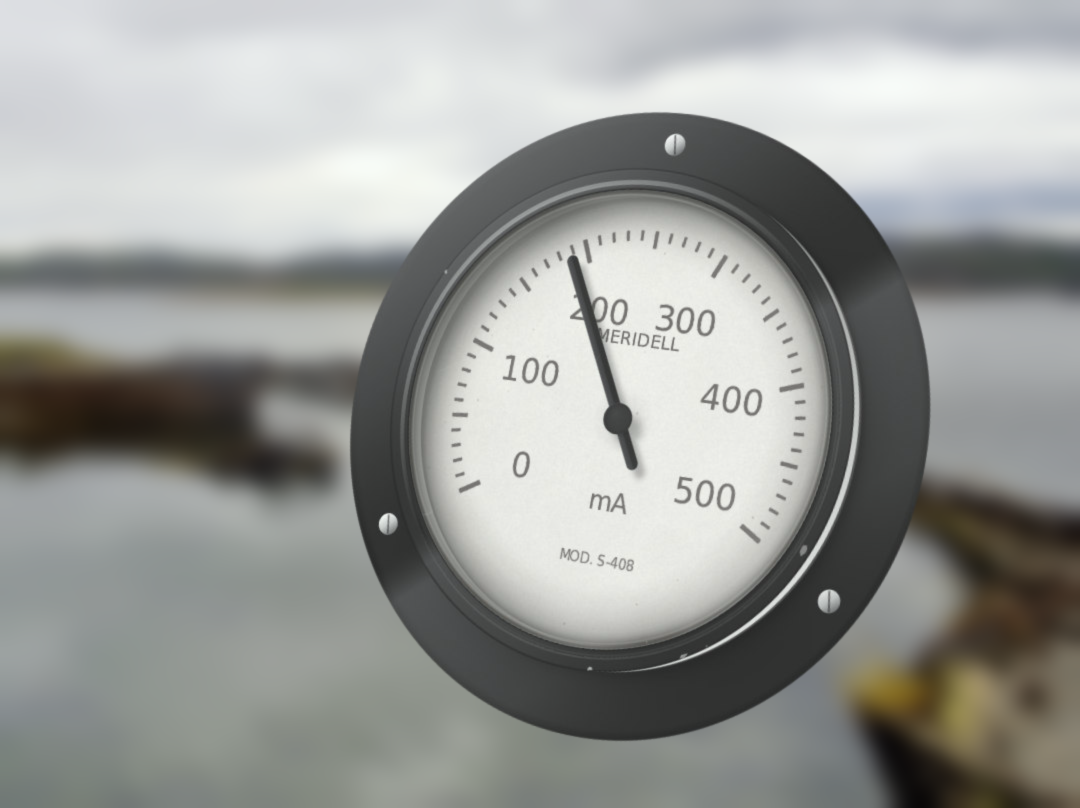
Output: 190 mA
